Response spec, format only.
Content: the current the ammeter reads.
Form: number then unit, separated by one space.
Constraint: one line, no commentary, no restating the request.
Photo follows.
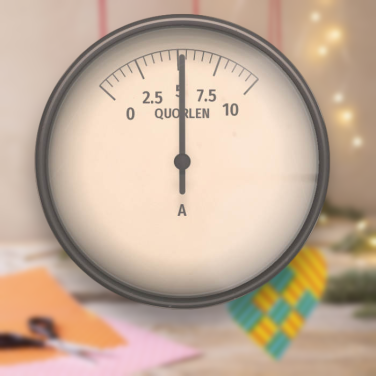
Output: 5.25 A
